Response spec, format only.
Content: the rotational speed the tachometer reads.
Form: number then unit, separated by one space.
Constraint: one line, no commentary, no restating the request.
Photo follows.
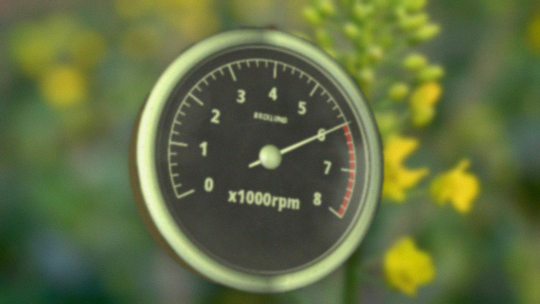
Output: 6000 rpm
